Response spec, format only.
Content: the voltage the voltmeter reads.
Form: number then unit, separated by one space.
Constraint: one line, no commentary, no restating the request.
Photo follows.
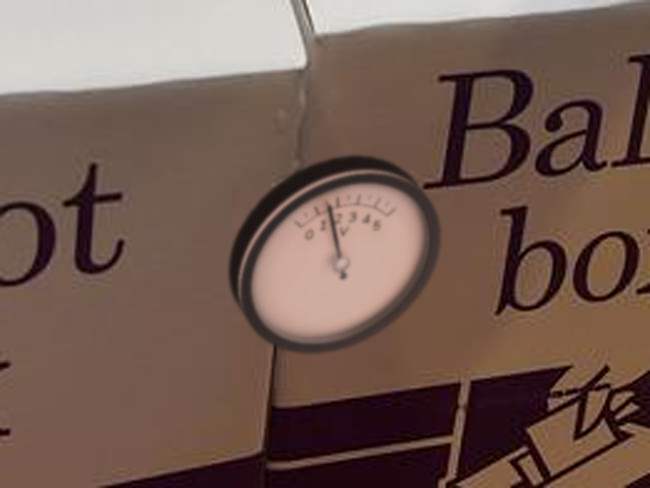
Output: 1.5 V
